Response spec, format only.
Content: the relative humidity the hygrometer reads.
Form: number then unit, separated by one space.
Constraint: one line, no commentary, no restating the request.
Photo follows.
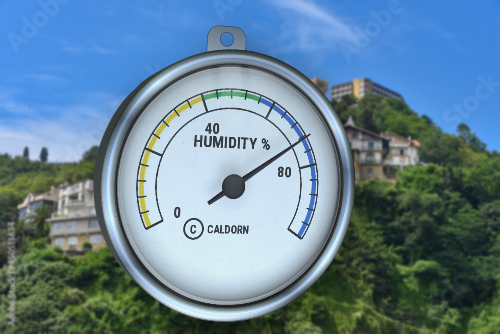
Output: 72 %
